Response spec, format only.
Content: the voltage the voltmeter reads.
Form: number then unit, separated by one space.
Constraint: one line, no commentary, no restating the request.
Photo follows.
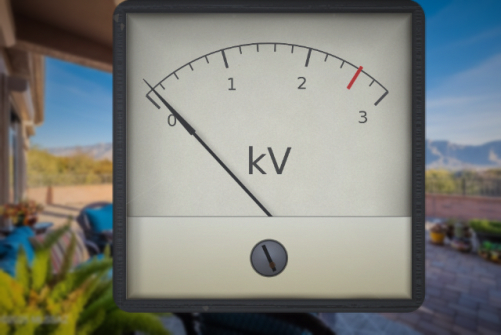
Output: 0.1 kV
